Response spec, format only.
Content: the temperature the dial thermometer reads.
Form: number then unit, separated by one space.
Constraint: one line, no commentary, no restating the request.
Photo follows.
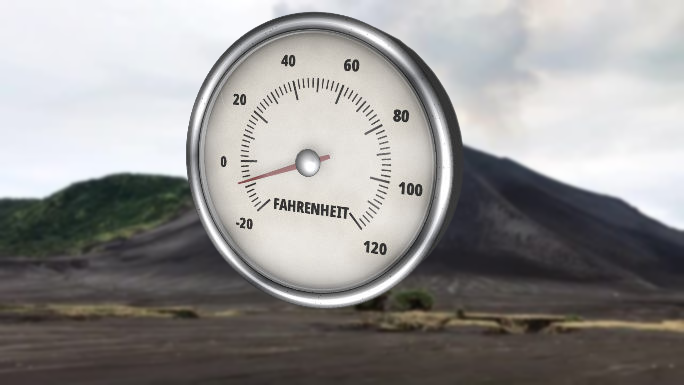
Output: -8 °F
